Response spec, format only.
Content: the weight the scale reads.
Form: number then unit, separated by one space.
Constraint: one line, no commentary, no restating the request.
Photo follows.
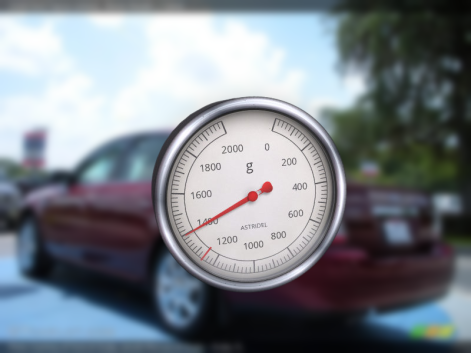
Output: 1400 g
